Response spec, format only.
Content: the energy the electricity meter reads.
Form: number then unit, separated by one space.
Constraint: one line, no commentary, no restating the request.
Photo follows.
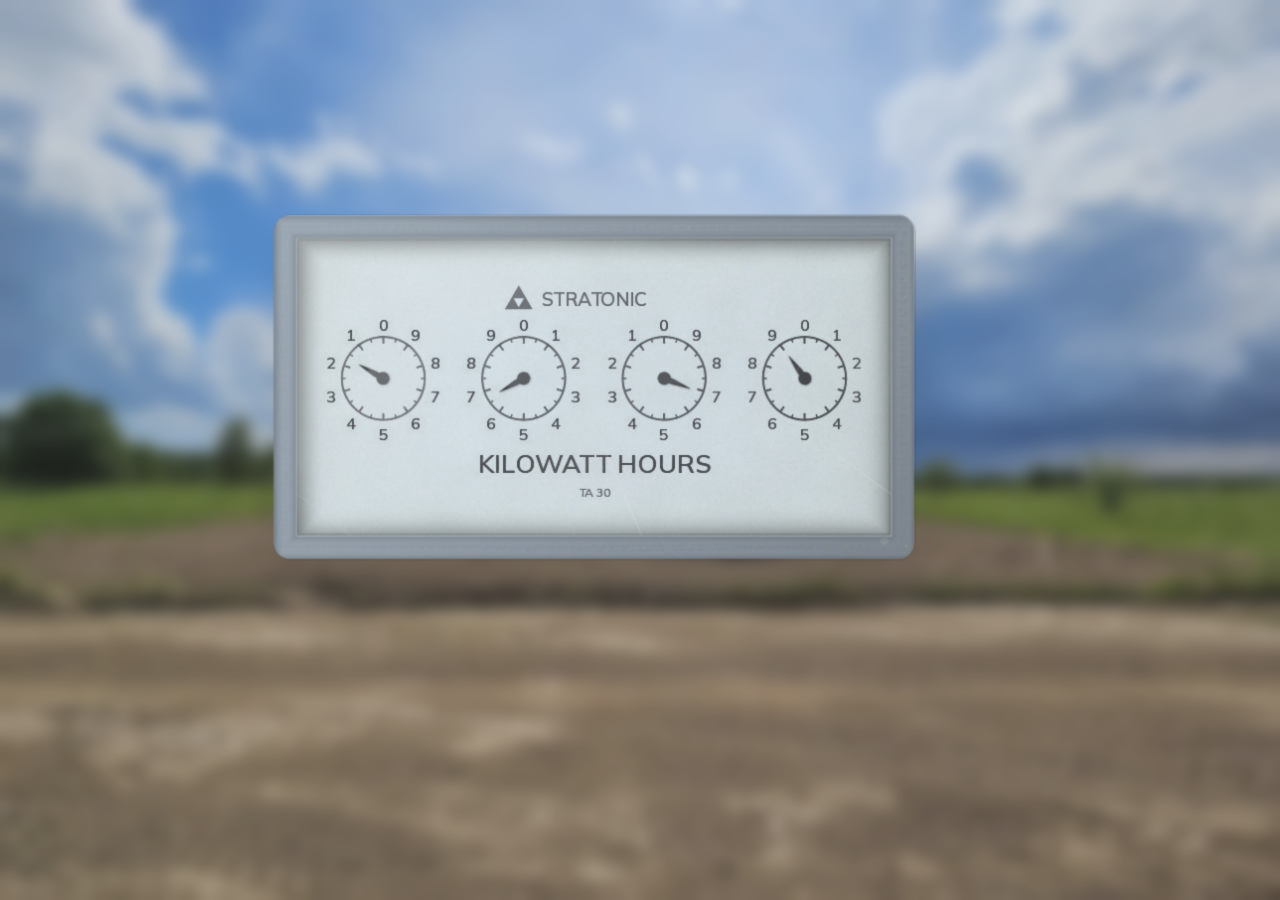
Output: 1669 kWh
